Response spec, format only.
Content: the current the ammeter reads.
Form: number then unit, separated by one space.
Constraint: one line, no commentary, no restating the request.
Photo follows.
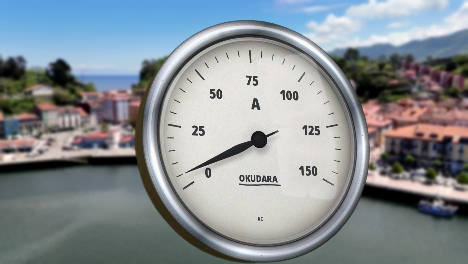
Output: 5 A
